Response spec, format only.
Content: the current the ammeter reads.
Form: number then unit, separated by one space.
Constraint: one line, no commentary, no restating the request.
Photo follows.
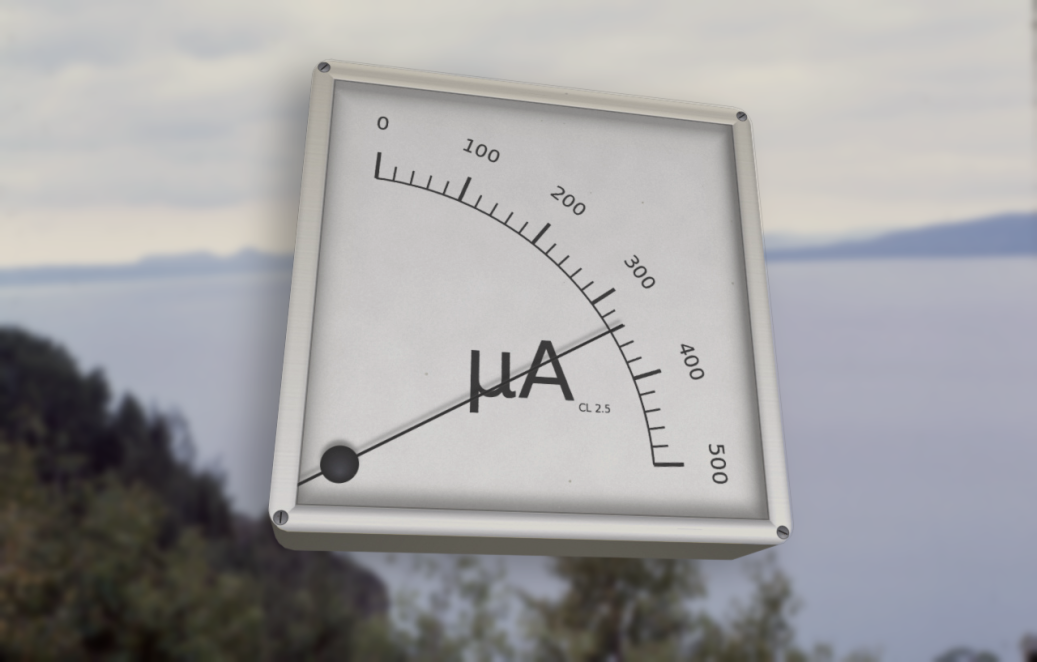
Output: 340 µA
